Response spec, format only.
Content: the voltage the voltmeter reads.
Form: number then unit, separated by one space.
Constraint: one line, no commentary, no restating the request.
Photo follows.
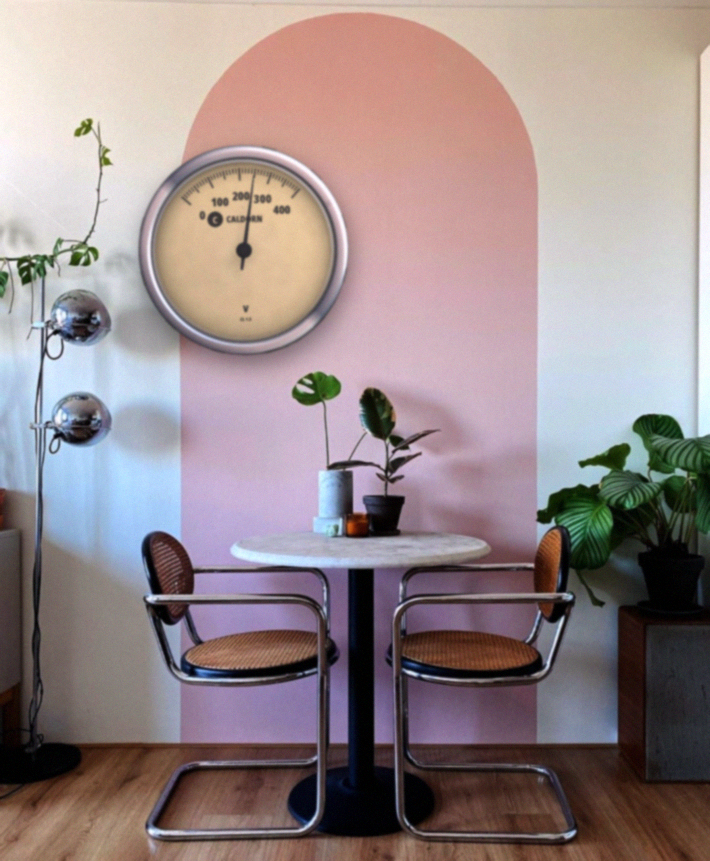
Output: 250 V
